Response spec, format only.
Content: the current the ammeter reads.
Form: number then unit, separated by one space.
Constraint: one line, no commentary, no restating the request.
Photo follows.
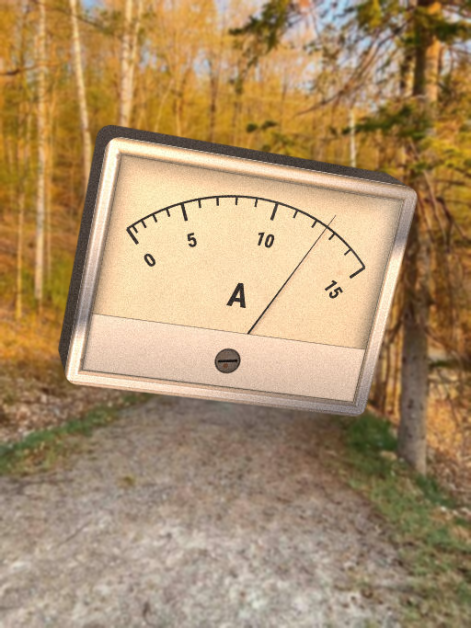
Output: 12.5 A
